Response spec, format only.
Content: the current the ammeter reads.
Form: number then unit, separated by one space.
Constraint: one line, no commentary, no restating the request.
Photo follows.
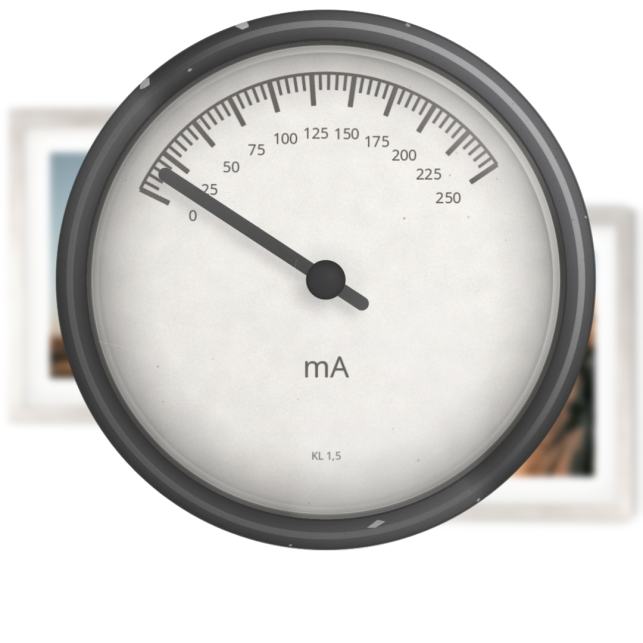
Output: 15 mA
